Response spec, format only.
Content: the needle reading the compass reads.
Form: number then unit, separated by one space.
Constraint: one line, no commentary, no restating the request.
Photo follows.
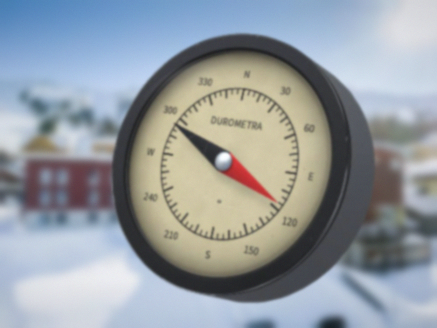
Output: 115 °
